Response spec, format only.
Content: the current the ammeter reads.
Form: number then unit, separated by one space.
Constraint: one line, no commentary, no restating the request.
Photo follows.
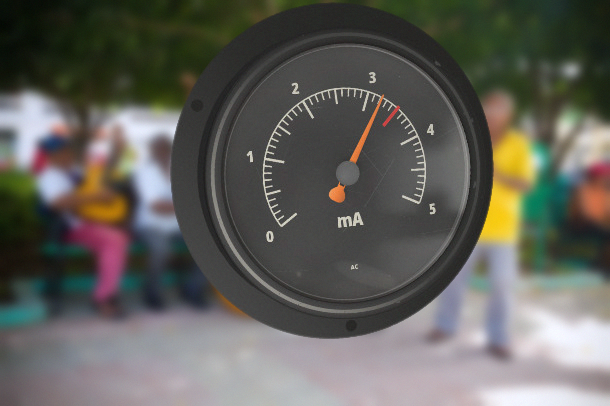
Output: 3.2 mA
